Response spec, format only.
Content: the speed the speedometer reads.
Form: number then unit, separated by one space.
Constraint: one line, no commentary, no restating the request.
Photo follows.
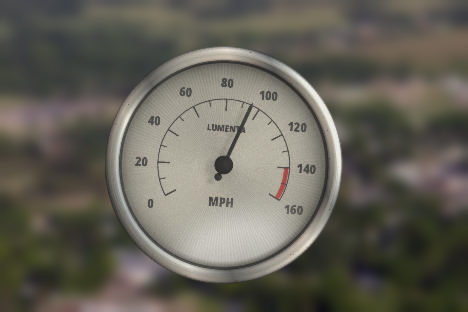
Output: 95 mph
